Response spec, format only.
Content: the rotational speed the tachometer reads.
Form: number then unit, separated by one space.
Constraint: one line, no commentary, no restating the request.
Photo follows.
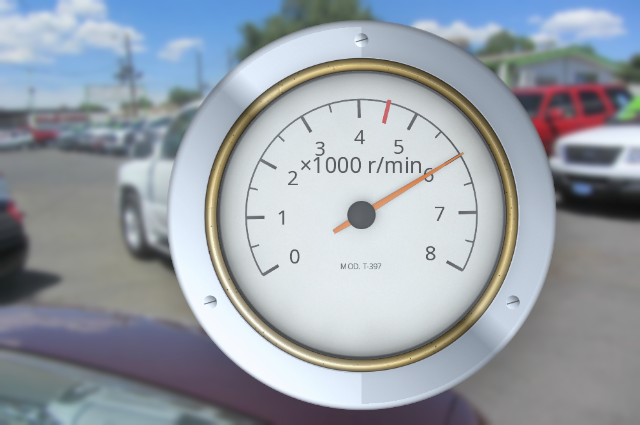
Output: 6000 rpm
